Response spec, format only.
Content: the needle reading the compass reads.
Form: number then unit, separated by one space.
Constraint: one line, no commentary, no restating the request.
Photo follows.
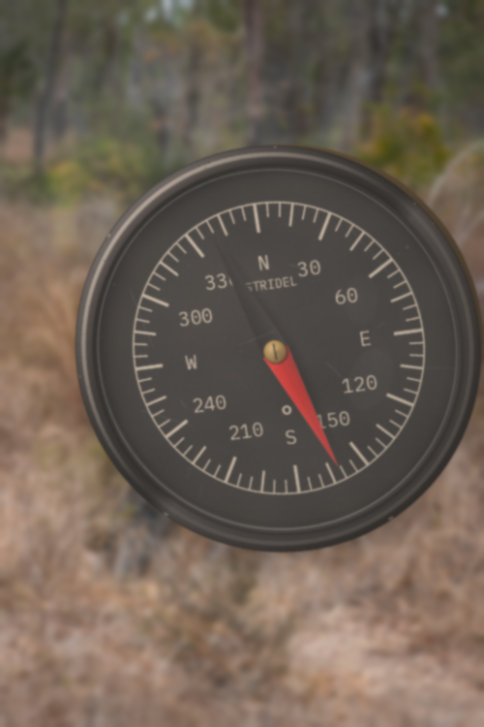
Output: 160 °
